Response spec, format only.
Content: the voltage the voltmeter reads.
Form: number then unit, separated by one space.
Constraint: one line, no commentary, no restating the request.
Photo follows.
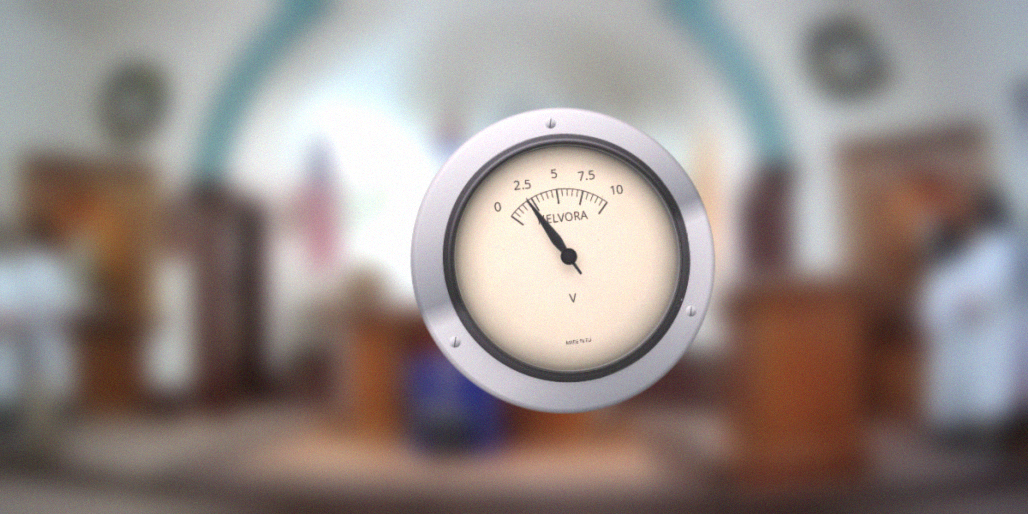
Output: 2 V
